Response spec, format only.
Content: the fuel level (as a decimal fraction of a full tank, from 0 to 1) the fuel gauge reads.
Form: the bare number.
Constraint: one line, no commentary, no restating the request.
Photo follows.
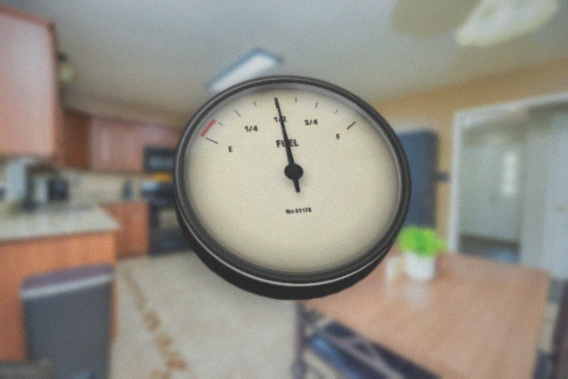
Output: 0.5
